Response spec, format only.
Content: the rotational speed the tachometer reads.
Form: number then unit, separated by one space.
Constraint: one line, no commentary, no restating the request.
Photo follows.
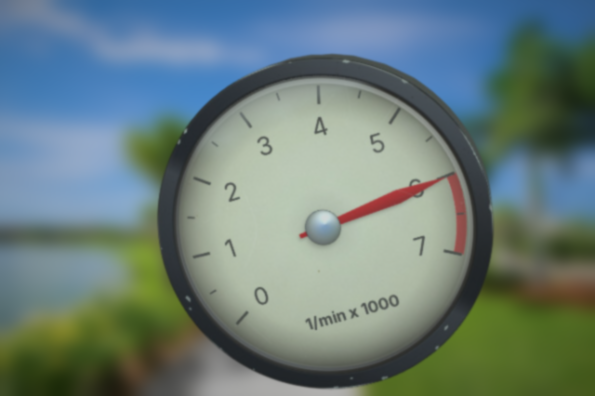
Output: 6000 rpm
